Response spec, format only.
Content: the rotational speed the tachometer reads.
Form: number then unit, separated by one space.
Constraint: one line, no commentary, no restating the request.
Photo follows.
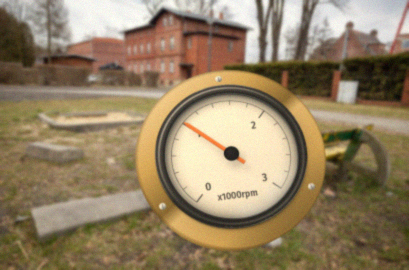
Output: 1000 rpm
